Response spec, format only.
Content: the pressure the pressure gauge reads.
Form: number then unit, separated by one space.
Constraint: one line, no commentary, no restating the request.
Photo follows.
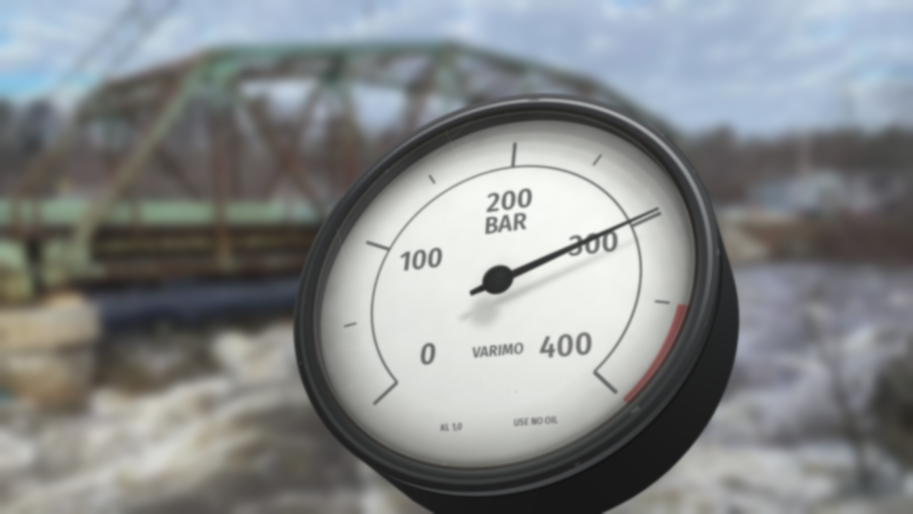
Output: 300 bar
